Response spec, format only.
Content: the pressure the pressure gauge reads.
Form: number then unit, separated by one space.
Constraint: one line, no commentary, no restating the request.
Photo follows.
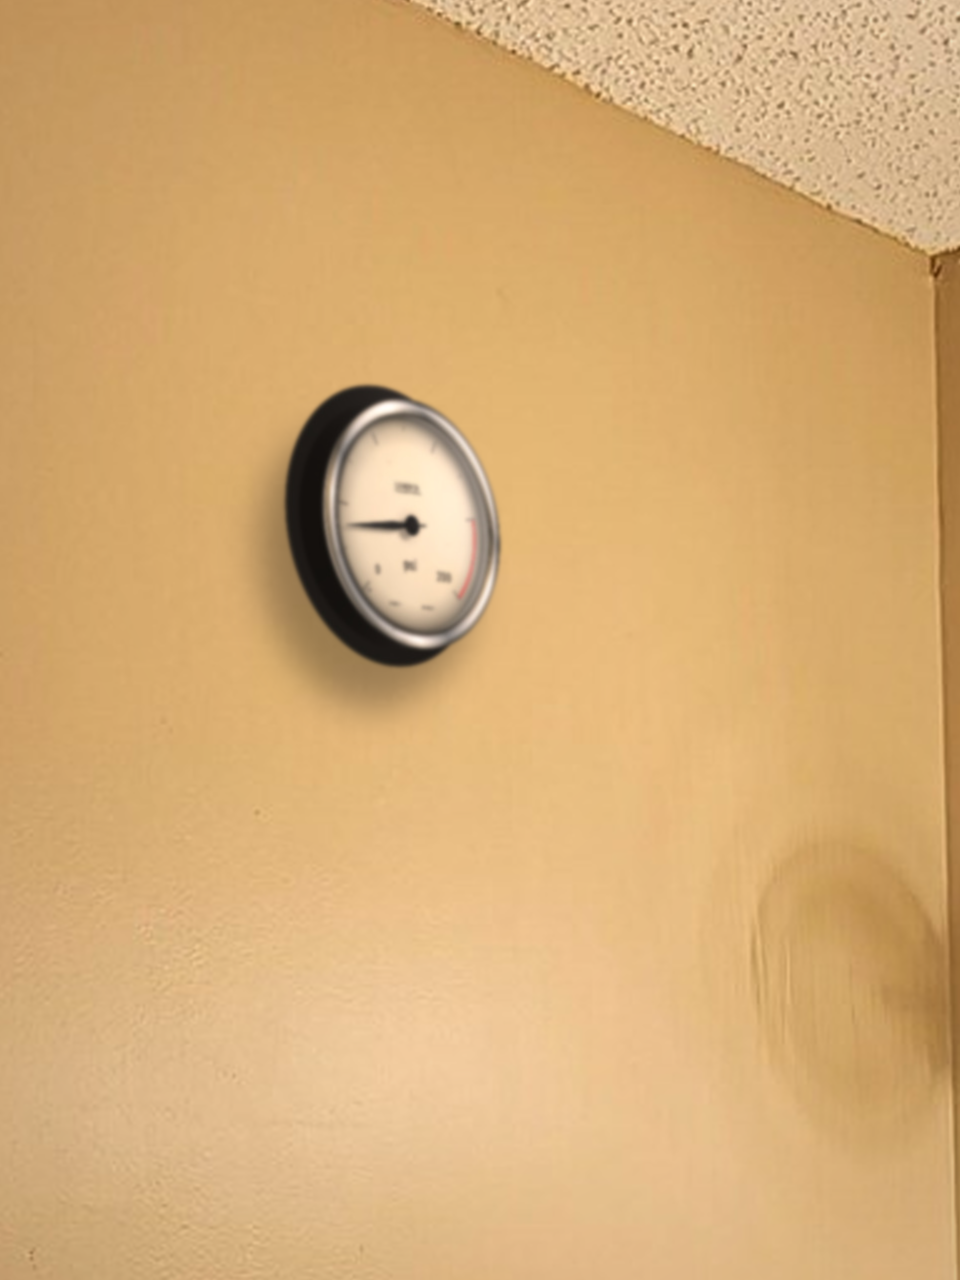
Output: 30 psi
